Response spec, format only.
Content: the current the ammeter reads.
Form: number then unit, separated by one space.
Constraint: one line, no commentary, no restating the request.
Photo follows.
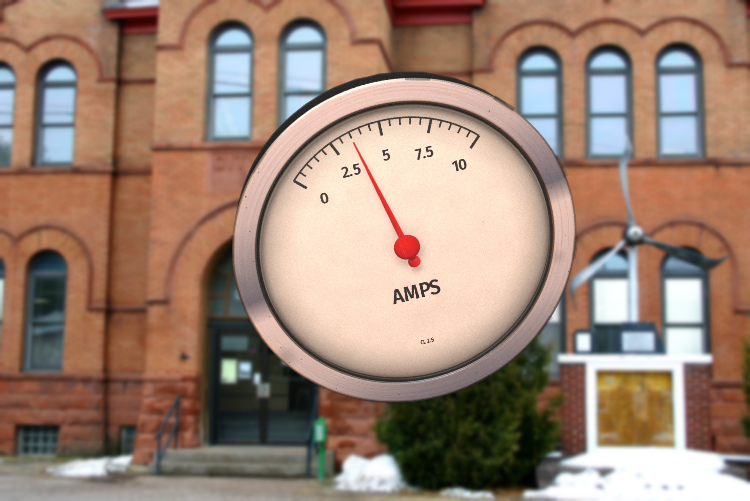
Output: 3.5 A
